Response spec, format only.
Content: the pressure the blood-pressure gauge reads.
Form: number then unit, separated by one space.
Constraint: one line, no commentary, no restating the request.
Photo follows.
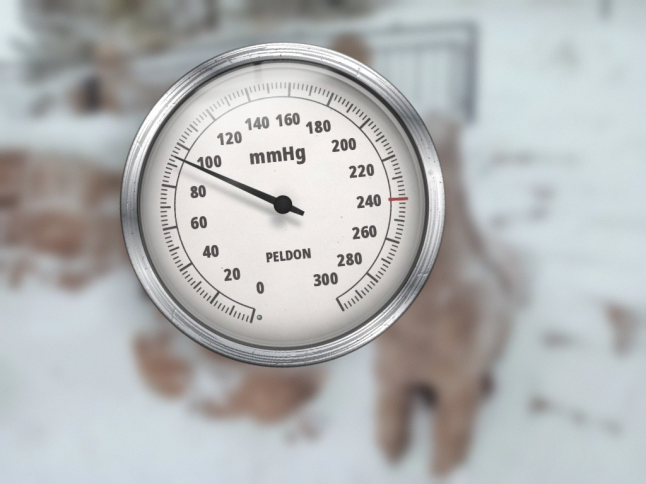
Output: 94 mmHg
